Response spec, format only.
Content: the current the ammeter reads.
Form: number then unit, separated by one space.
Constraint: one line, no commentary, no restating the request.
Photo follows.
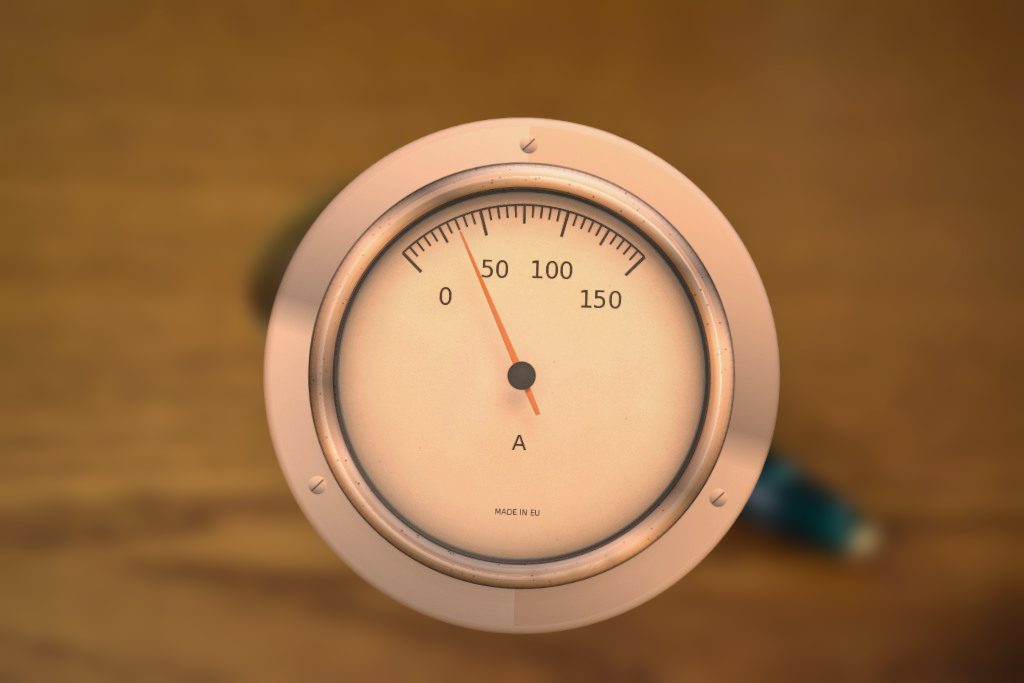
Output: 35 A
